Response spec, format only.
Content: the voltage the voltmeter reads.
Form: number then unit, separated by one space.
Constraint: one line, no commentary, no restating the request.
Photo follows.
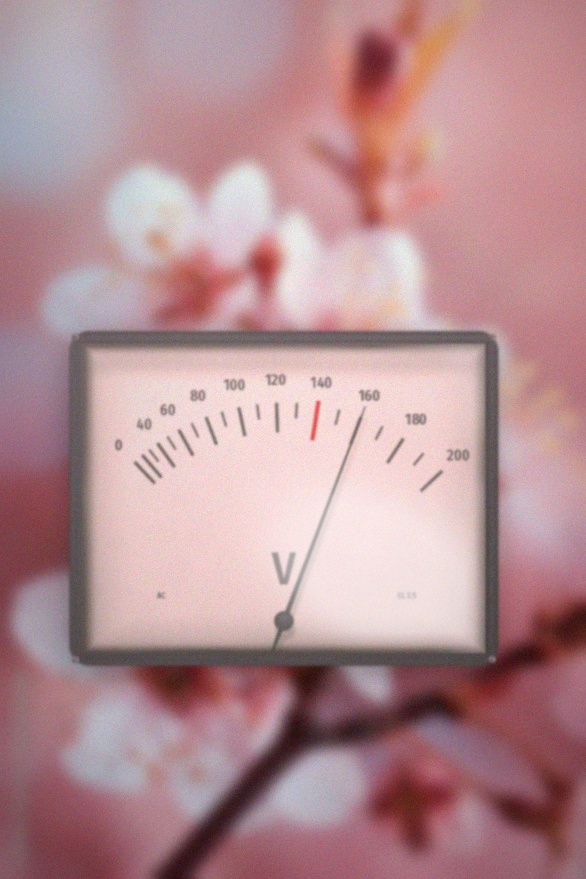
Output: 160 V
